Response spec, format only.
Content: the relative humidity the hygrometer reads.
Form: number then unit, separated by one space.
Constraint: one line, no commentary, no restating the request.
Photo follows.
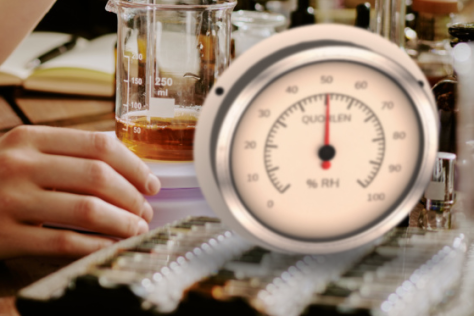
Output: 50 %
